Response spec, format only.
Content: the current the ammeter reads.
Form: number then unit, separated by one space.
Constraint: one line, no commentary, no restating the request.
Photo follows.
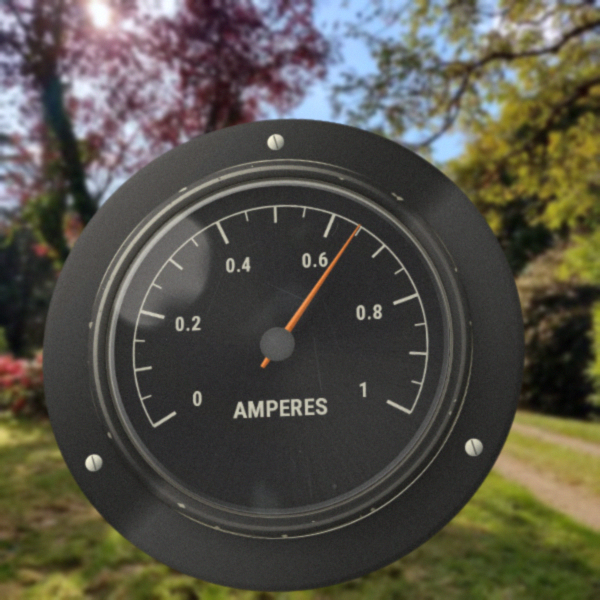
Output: 0.65 A
